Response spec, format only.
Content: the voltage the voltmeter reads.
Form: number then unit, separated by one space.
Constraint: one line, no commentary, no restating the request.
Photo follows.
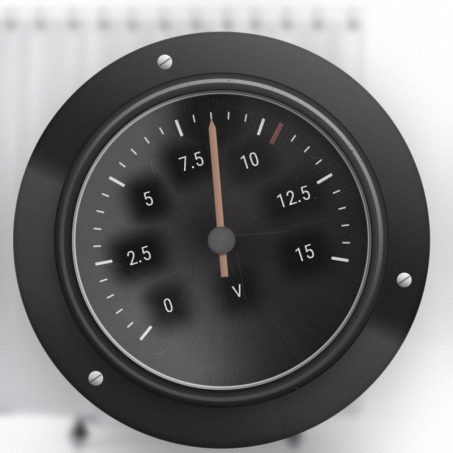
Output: 8.5 V
